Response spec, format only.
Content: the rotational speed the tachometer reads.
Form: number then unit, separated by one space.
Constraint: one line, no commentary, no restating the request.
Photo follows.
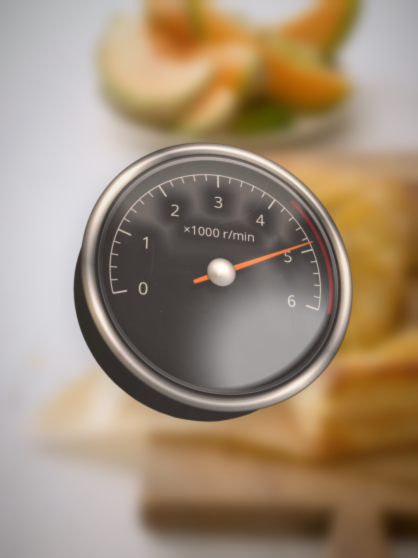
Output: 4900 rpm
